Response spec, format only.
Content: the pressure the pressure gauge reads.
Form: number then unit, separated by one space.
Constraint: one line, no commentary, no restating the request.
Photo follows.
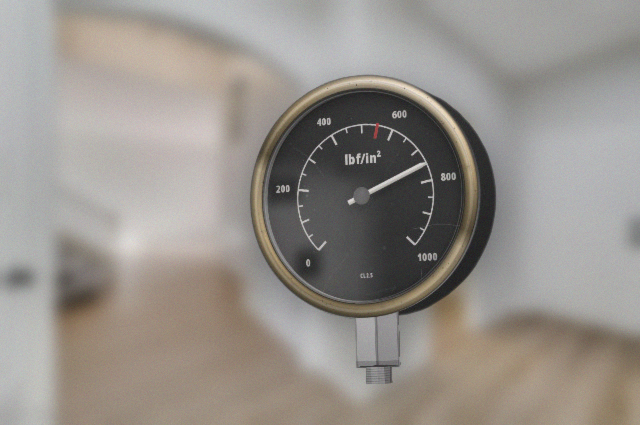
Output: 750 psi
